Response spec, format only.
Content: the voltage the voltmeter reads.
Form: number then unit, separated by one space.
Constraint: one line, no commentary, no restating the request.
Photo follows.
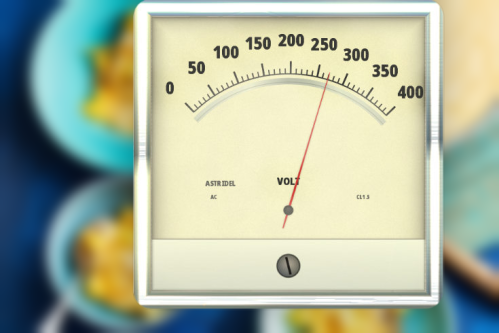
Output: 270 V
